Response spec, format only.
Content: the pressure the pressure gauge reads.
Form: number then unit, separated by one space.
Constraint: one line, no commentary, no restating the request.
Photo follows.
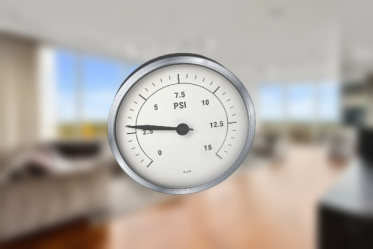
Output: 3 psi
